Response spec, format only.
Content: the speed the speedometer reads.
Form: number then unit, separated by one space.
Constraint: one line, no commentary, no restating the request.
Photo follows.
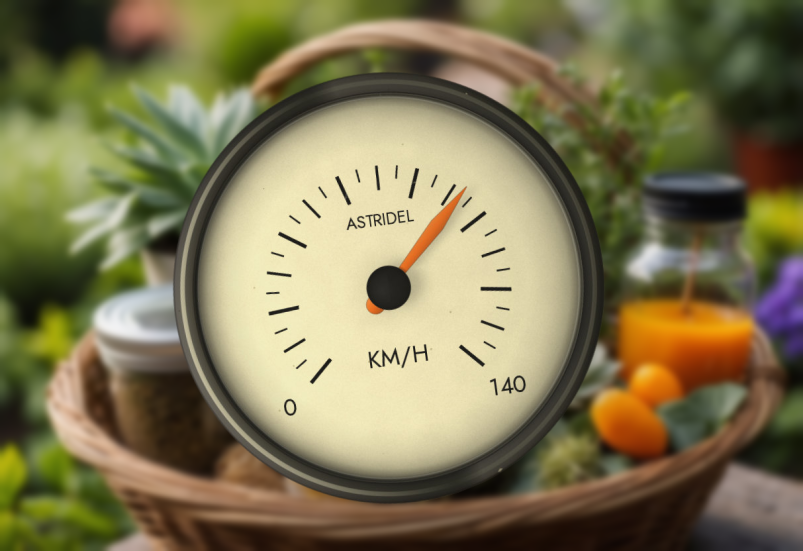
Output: 92.5 km/h
